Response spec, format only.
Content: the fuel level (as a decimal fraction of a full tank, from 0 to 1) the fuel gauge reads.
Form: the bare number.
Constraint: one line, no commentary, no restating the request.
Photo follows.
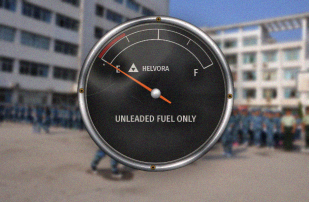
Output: 0
